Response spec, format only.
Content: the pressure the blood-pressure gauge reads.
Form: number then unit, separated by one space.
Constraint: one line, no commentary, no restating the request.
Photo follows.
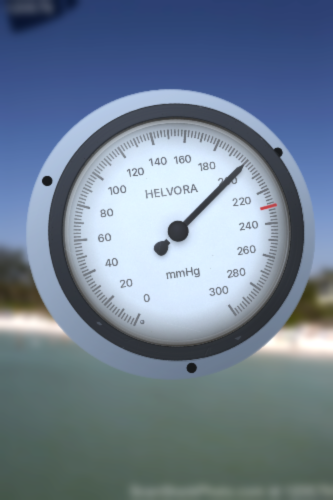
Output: 200 mmHg
